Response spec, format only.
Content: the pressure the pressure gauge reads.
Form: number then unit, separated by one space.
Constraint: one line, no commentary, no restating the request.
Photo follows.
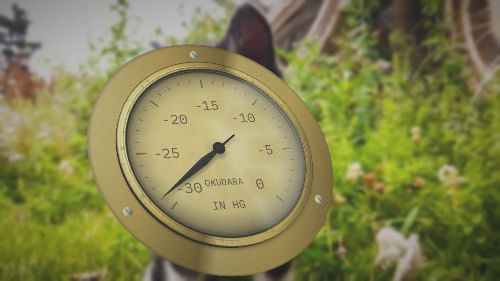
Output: -29 inHg
